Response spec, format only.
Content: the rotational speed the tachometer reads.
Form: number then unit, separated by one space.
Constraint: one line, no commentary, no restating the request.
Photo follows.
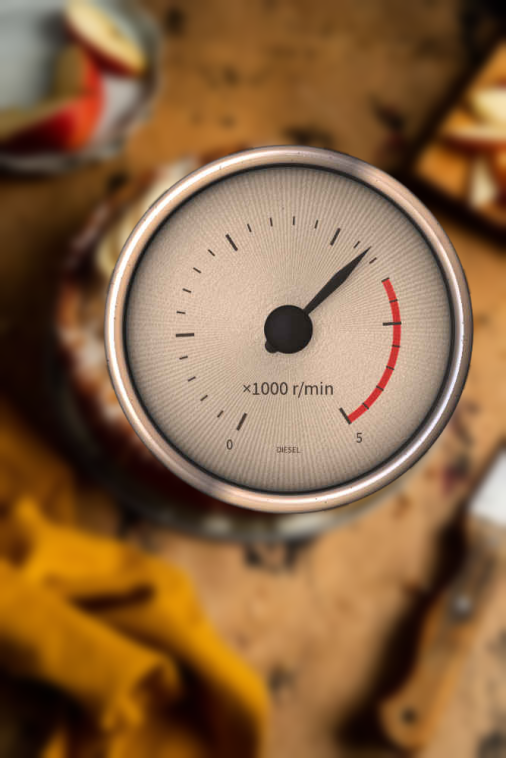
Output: 3300 rpm
